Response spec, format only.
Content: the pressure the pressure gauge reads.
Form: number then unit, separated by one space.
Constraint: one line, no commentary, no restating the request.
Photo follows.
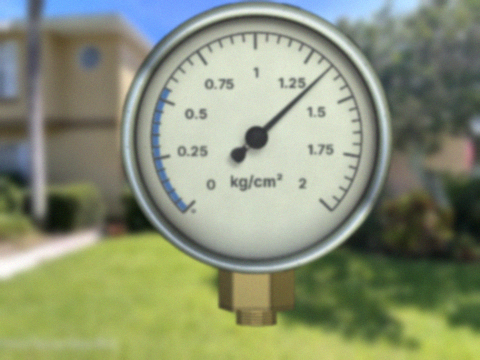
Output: 1.35 kg/cm²
